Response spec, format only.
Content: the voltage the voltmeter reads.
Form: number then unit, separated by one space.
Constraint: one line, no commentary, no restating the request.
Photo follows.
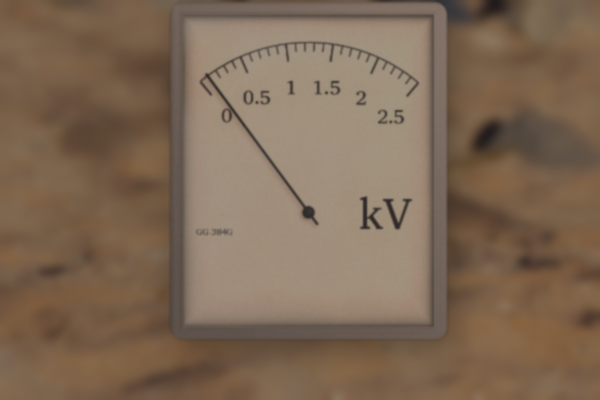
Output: 0.1 kV
